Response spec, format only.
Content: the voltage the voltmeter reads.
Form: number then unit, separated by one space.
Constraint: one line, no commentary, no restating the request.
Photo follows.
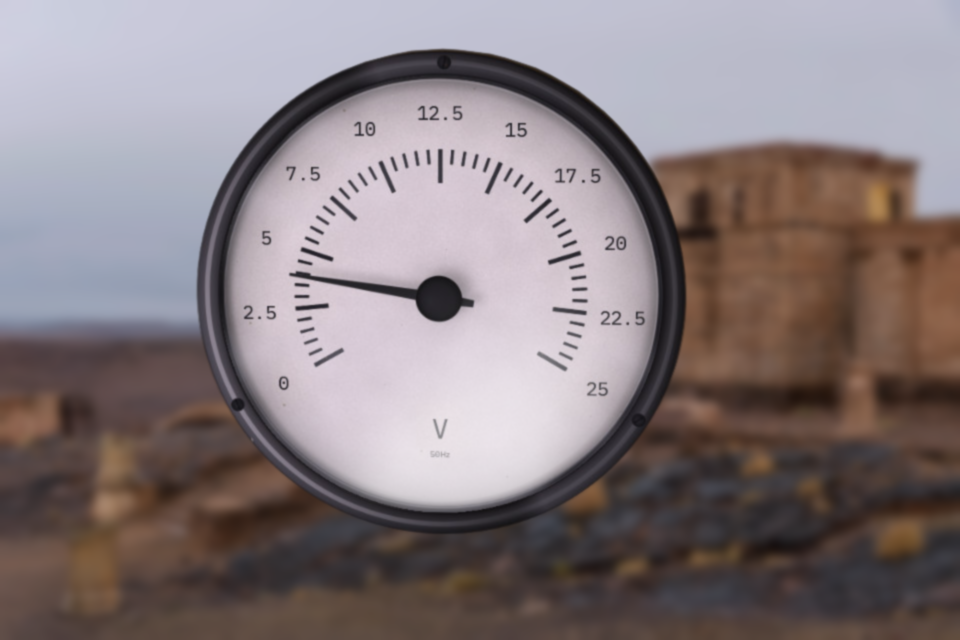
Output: 4 V
